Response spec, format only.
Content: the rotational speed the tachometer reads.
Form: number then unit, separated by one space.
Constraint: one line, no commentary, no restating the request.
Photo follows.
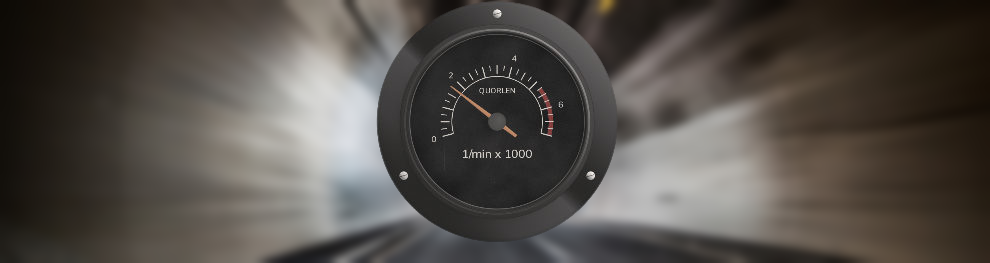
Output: 1750 rpm
